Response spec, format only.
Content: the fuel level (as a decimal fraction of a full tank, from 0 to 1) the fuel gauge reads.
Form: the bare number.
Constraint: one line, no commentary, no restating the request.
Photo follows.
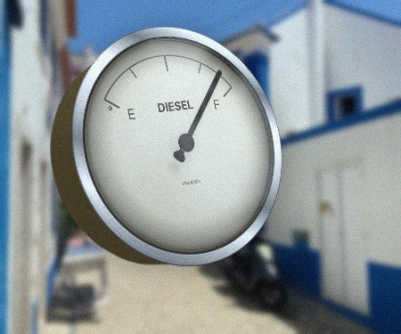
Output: 0.875
